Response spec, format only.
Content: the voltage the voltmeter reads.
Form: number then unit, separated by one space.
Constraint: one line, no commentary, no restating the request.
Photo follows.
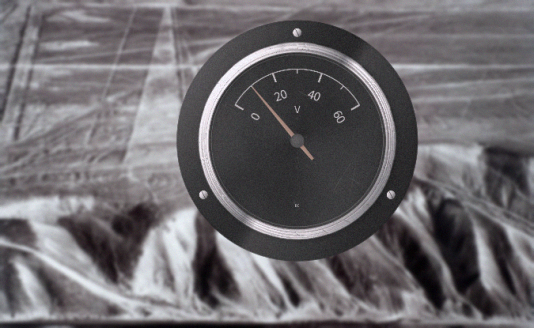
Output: 10 V
